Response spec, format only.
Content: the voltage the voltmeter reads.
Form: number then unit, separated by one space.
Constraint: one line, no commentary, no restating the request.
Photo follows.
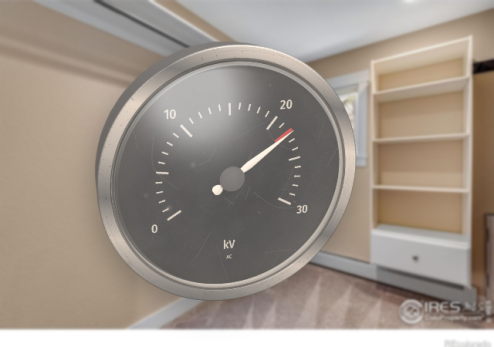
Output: 22 kV
